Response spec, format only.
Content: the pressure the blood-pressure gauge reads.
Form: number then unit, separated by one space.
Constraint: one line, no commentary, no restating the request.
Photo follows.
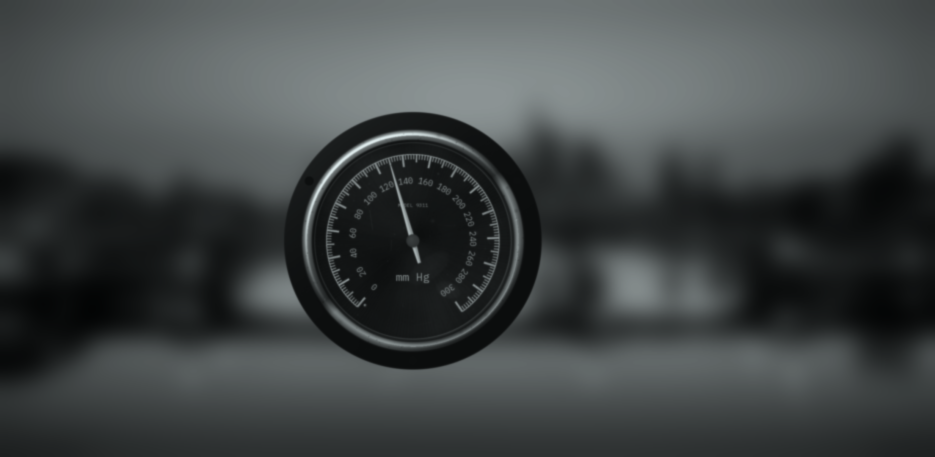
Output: 130 mmHg
